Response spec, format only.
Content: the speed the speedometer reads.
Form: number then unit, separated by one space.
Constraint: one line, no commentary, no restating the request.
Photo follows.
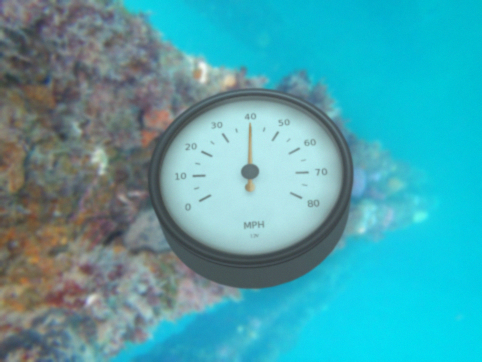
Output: 40 mph
